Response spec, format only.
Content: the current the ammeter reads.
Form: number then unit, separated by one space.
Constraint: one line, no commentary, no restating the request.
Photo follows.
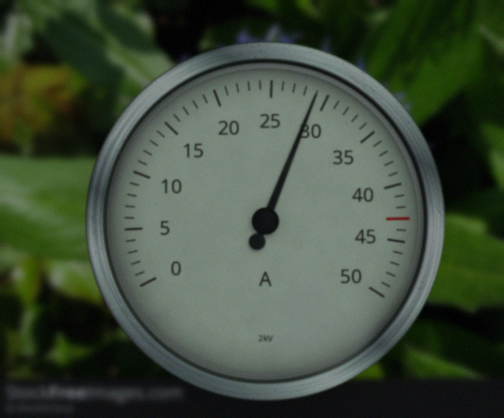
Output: 29 A
